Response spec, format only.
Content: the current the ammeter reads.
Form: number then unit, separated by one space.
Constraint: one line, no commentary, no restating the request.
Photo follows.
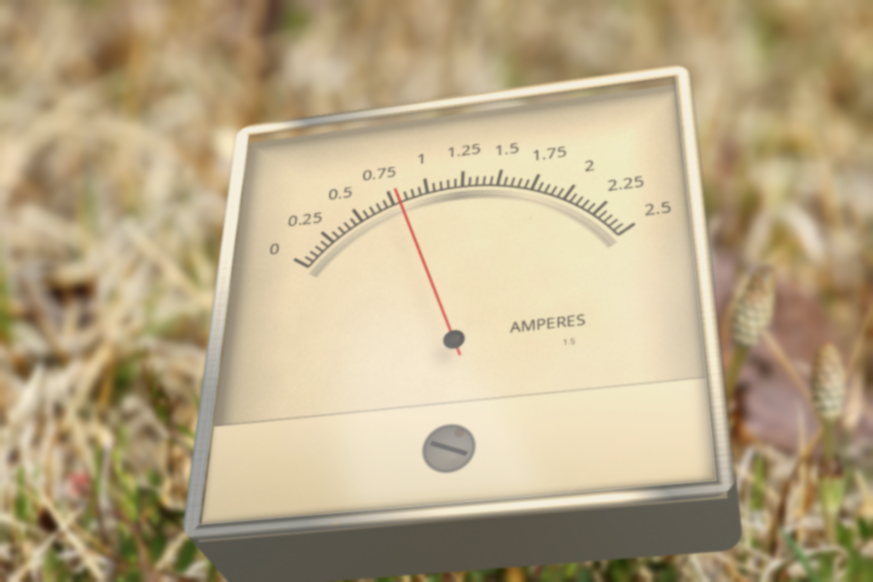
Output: 0.8 A
